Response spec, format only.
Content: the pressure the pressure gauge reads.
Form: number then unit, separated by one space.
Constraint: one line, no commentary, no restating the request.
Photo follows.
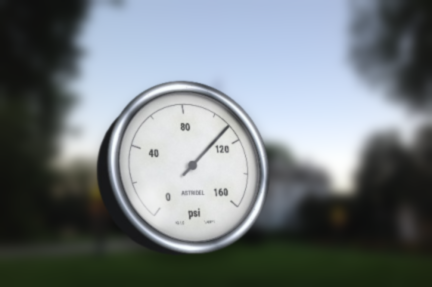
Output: 110 psi
